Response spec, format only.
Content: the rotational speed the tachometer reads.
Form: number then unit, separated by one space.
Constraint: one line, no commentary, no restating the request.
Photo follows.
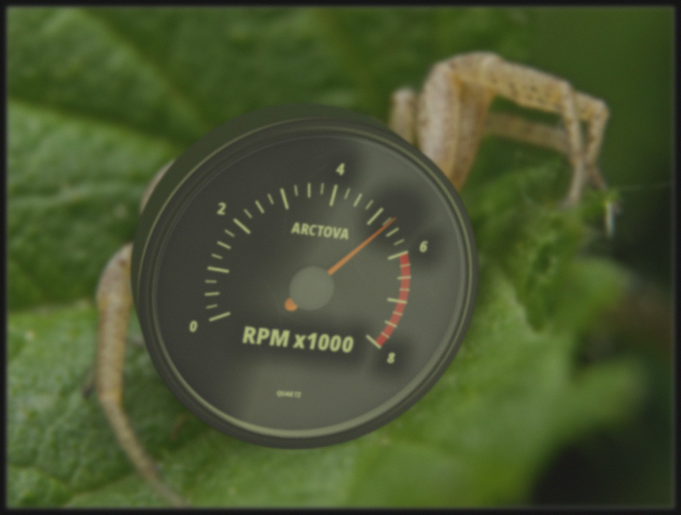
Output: 5250 rpm
